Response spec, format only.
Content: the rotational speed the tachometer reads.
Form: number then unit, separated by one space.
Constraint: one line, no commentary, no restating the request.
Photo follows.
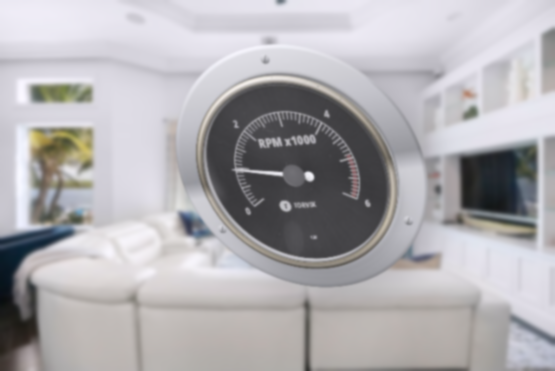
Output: 1000 rpm
